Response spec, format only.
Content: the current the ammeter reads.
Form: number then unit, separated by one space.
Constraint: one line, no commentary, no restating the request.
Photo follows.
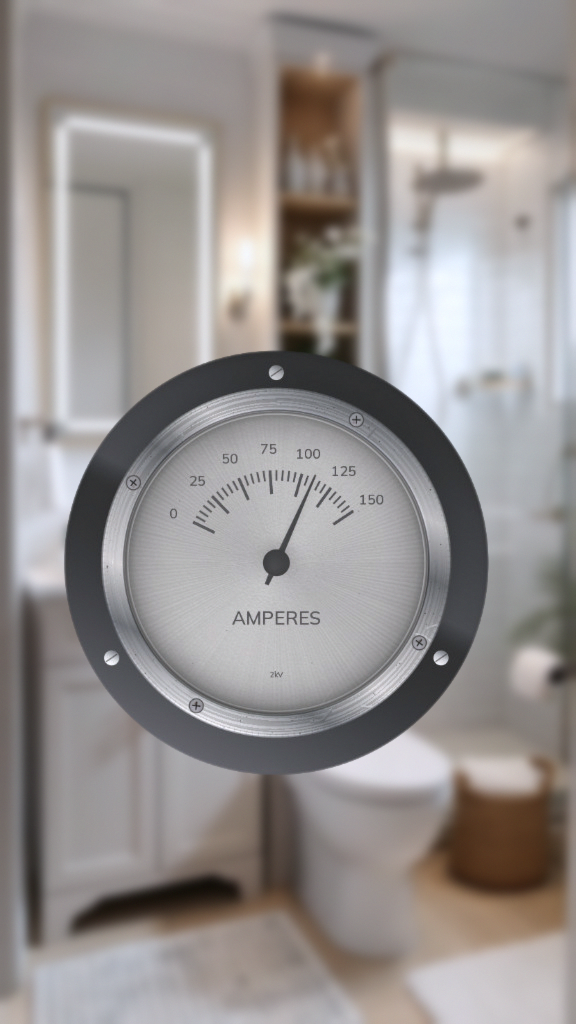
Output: 110 A
